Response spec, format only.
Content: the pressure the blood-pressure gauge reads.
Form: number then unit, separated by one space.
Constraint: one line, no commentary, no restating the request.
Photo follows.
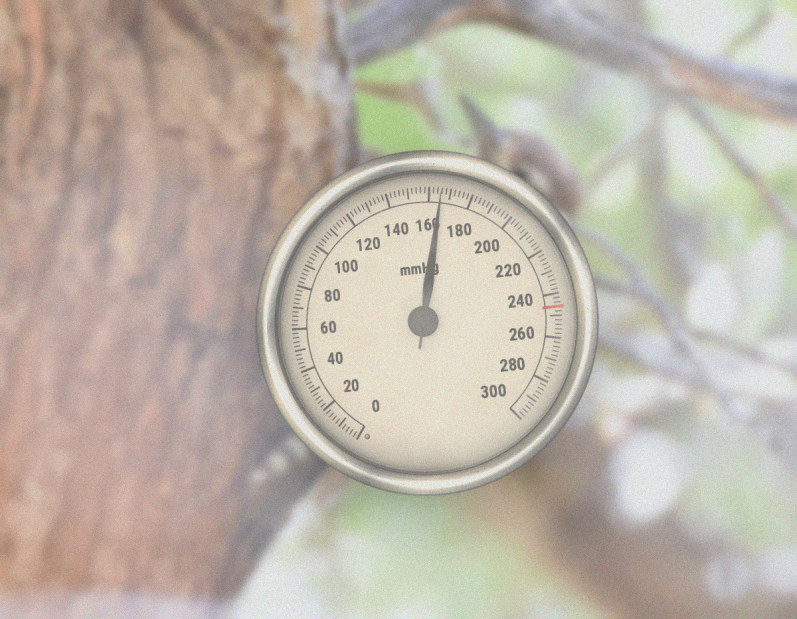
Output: 166 mmHg
